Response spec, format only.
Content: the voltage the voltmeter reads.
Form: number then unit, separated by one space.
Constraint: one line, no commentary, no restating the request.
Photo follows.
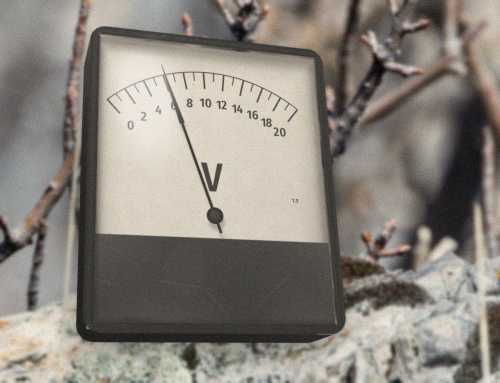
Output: 6 V
